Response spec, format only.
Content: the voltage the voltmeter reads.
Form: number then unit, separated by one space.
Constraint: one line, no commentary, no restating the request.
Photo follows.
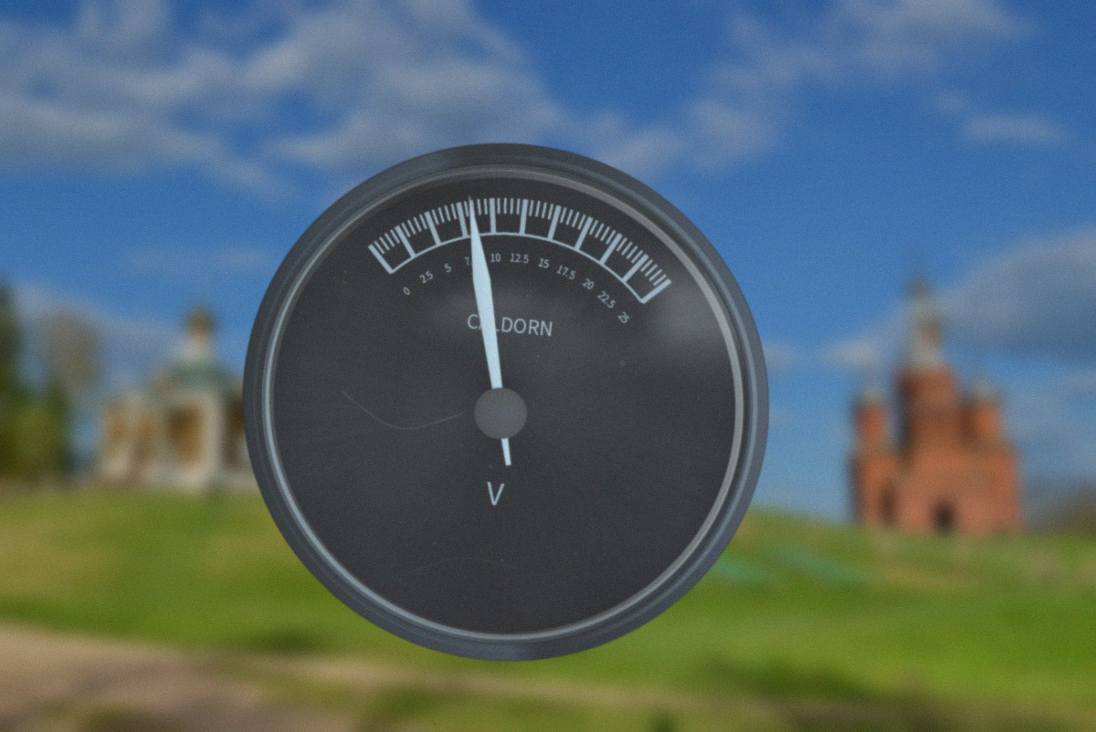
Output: 8.5 V
